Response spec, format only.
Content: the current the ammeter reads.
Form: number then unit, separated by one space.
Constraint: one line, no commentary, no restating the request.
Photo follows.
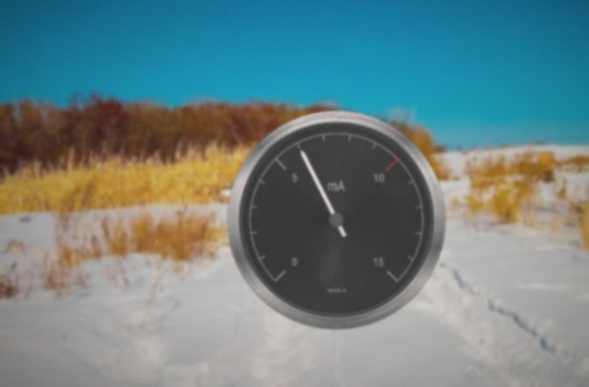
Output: 6 mA
